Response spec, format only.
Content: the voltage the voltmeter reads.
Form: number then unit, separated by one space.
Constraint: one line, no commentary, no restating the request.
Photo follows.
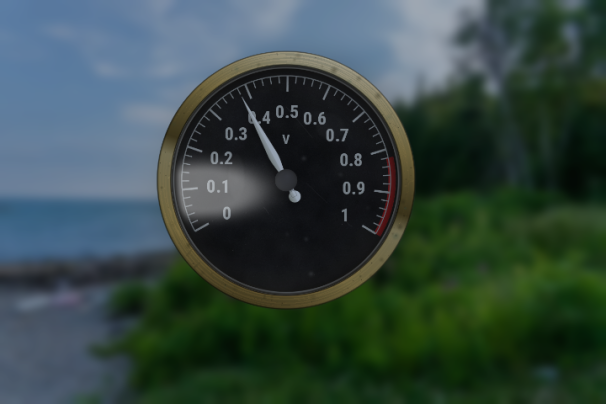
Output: 0.38 V
